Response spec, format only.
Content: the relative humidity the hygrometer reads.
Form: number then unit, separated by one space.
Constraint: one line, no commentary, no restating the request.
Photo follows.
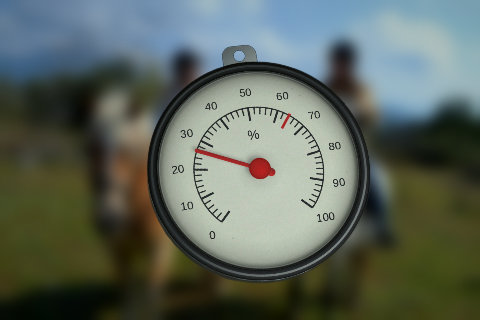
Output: 26 %
